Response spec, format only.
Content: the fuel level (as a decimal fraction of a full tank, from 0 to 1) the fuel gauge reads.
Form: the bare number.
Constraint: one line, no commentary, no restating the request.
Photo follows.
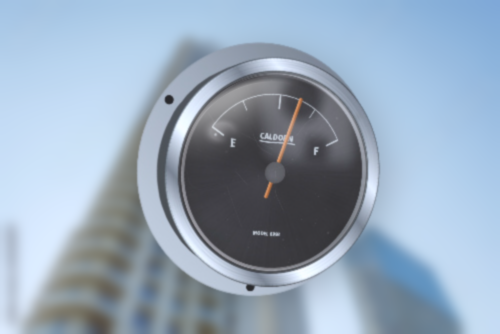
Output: 0.625
